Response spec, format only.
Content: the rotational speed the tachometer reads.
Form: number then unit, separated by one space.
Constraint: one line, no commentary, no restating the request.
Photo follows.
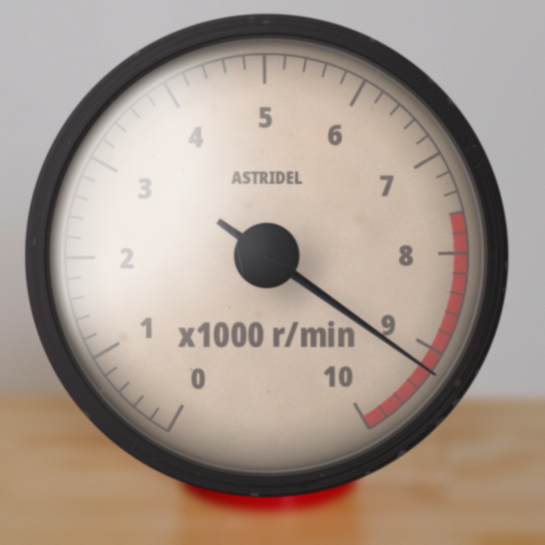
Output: 9200 rpm
